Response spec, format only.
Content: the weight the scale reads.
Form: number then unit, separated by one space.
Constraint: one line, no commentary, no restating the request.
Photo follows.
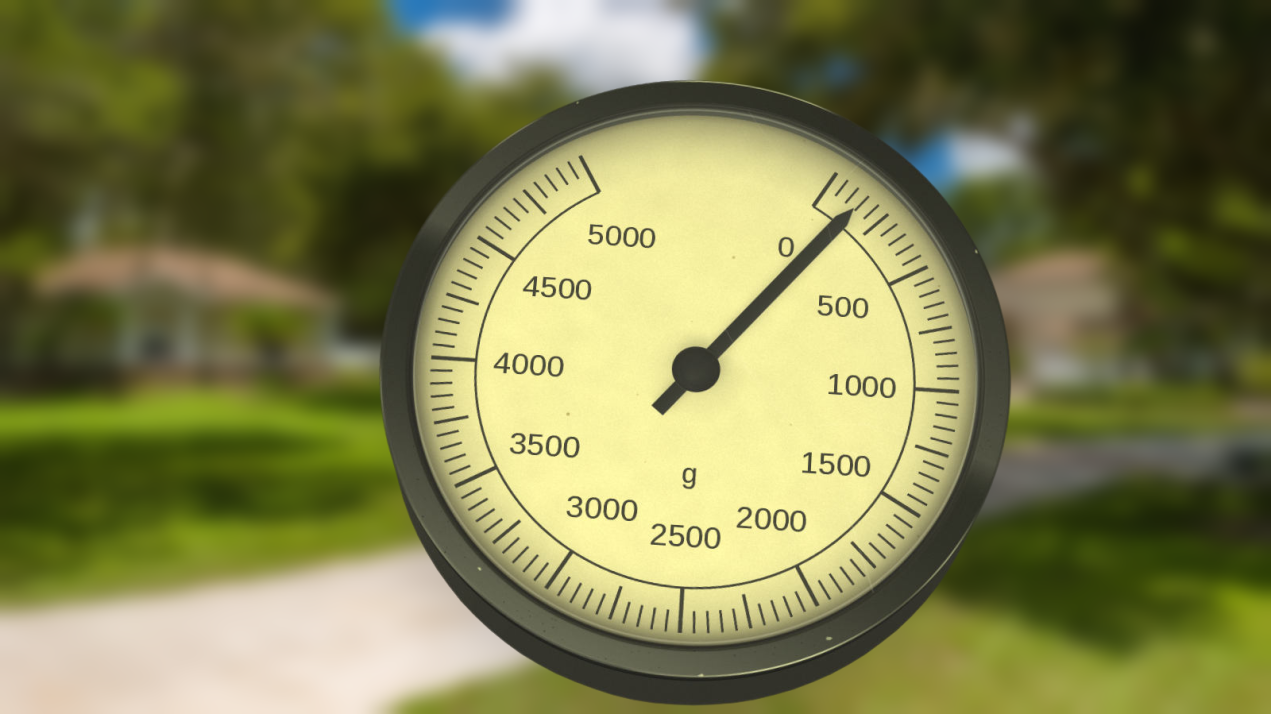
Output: 150 g
